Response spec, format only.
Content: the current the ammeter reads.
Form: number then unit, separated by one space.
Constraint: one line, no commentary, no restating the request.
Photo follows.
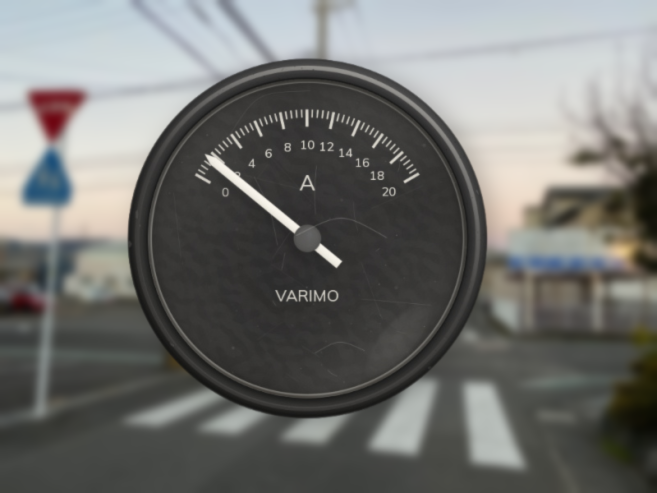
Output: 1.6 A
